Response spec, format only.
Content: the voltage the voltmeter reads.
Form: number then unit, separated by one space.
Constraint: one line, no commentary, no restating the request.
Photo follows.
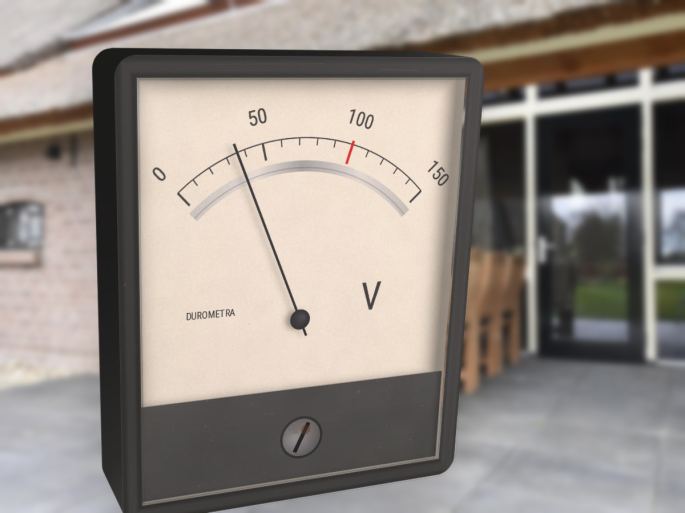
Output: 35 V
